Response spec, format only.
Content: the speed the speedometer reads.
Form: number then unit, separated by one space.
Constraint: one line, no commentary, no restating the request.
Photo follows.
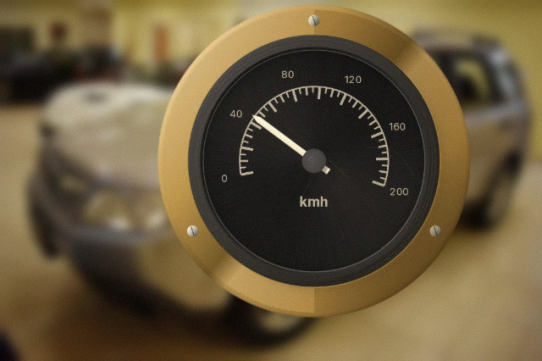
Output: 45 km/h
